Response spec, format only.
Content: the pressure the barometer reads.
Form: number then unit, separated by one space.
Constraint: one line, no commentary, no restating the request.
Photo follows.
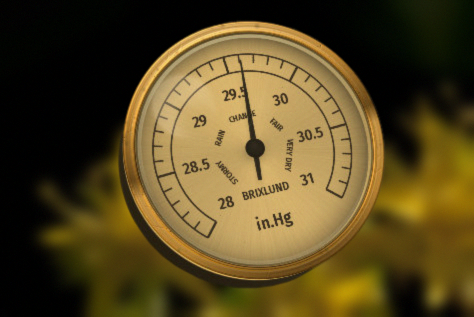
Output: 29.6 inHg
